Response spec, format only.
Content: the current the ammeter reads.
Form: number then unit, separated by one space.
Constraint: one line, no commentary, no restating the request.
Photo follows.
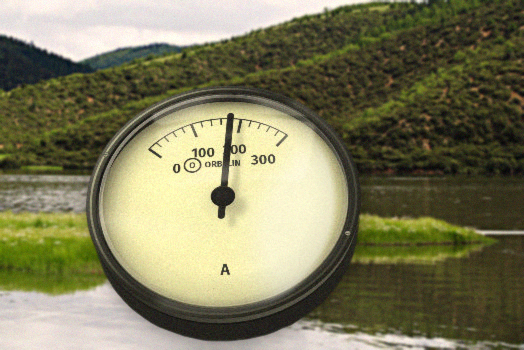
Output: 180 A
